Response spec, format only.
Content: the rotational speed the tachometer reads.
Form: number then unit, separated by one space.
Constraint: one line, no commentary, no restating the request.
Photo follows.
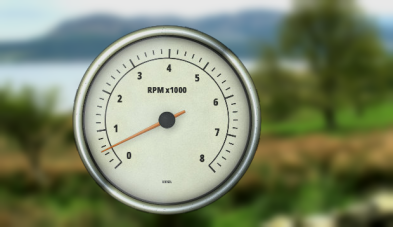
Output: 500 rpm
